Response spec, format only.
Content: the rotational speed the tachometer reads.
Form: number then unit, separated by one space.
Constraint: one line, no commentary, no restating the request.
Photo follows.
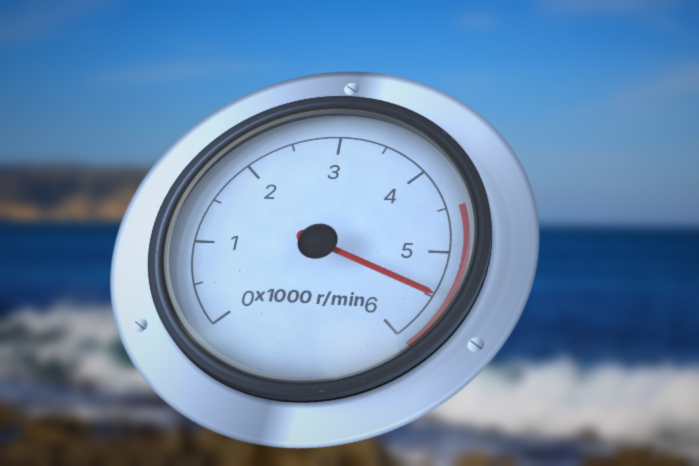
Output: 5500 rpm
